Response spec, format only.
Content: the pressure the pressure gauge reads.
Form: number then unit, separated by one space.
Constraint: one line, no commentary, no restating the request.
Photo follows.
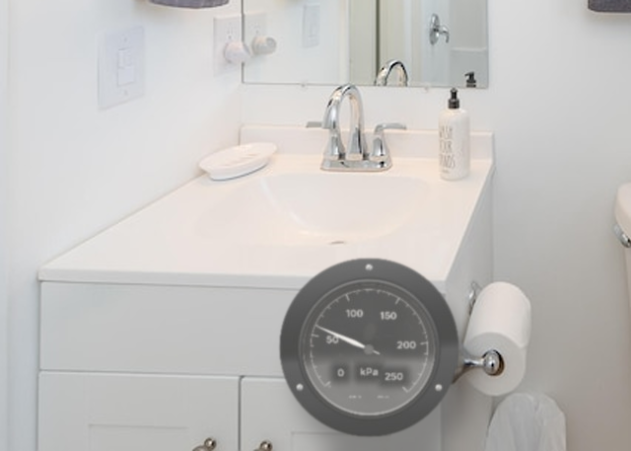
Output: 60 kPa
